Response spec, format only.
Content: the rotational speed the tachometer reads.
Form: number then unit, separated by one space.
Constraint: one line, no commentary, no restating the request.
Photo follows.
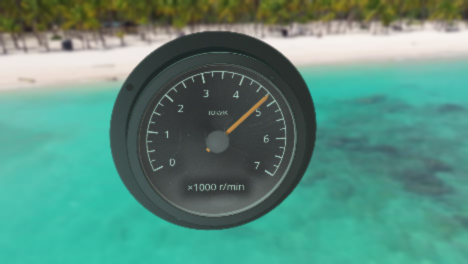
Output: 4750 rpm
